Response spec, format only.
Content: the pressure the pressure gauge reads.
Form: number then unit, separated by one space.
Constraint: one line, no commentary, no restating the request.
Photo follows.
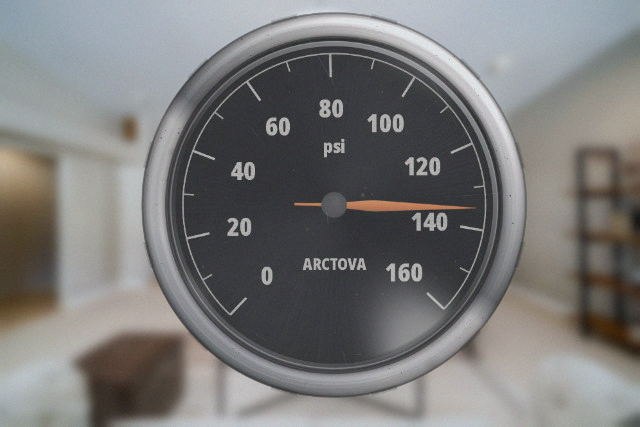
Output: 135 psi
